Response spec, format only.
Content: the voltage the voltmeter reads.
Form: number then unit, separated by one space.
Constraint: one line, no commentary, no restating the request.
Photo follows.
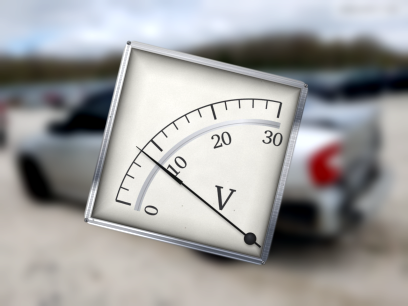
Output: 8 V
